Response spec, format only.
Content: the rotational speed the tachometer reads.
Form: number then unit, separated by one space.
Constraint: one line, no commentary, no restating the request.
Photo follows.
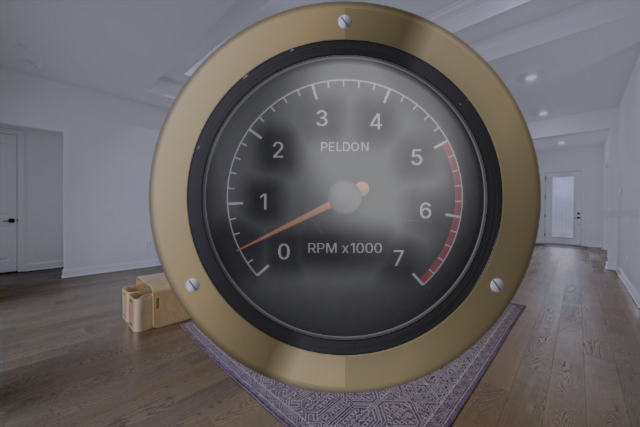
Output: 400 rpm
